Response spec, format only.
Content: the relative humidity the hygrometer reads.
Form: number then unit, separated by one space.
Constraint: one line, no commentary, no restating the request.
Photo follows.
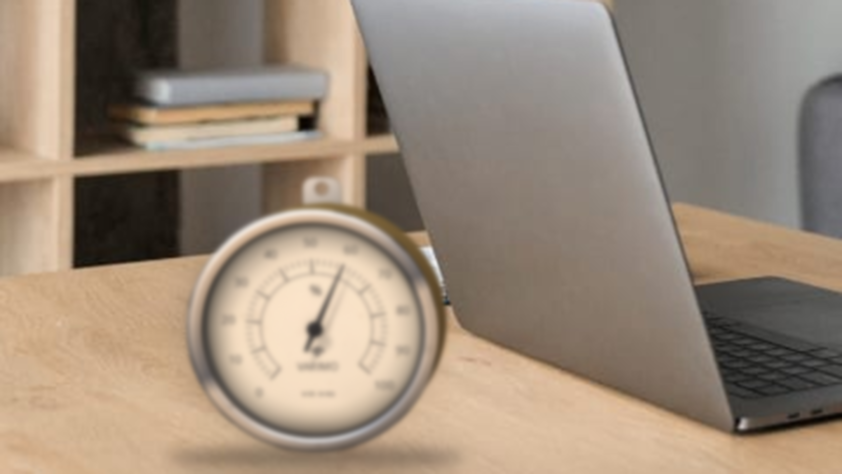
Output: 60 %
